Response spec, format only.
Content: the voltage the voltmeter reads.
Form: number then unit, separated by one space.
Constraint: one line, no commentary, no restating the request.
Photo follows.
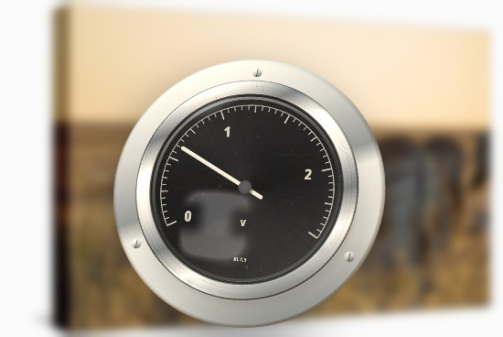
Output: 0.6 V
